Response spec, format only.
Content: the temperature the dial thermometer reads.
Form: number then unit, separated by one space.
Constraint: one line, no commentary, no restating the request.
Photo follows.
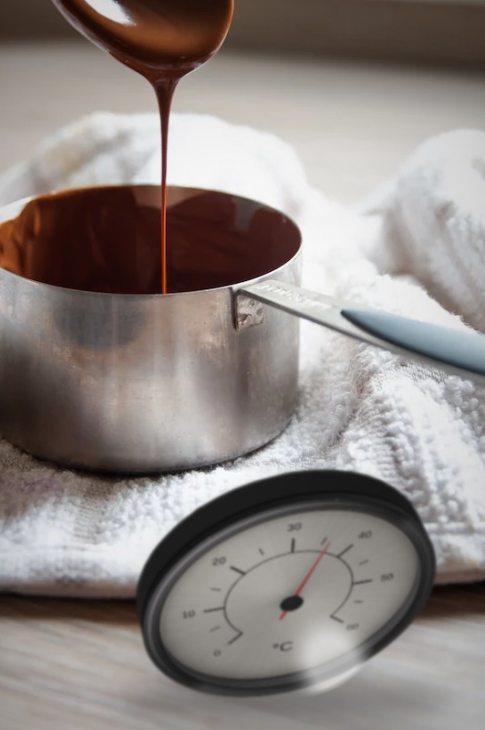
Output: 35 °C
